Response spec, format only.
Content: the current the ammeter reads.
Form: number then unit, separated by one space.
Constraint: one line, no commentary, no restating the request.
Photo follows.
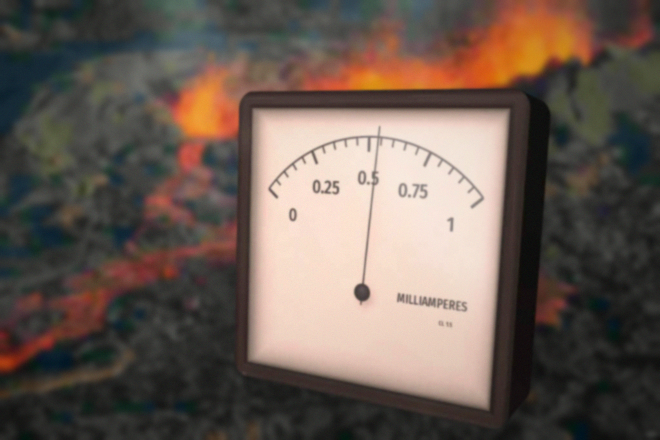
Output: 0.55 mA
